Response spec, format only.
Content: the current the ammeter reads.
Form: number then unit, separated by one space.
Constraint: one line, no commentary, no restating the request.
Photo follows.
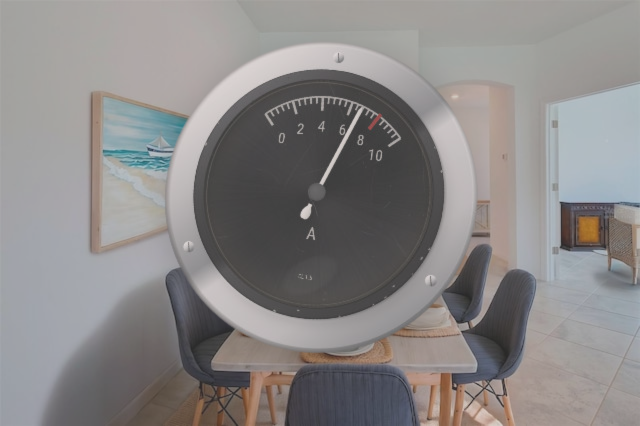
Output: 6.8 A
